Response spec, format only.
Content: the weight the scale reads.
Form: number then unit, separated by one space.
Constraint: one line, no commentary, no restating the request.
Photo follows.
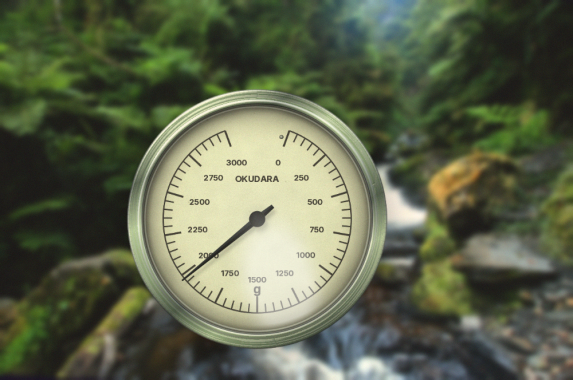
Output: 1975 g
